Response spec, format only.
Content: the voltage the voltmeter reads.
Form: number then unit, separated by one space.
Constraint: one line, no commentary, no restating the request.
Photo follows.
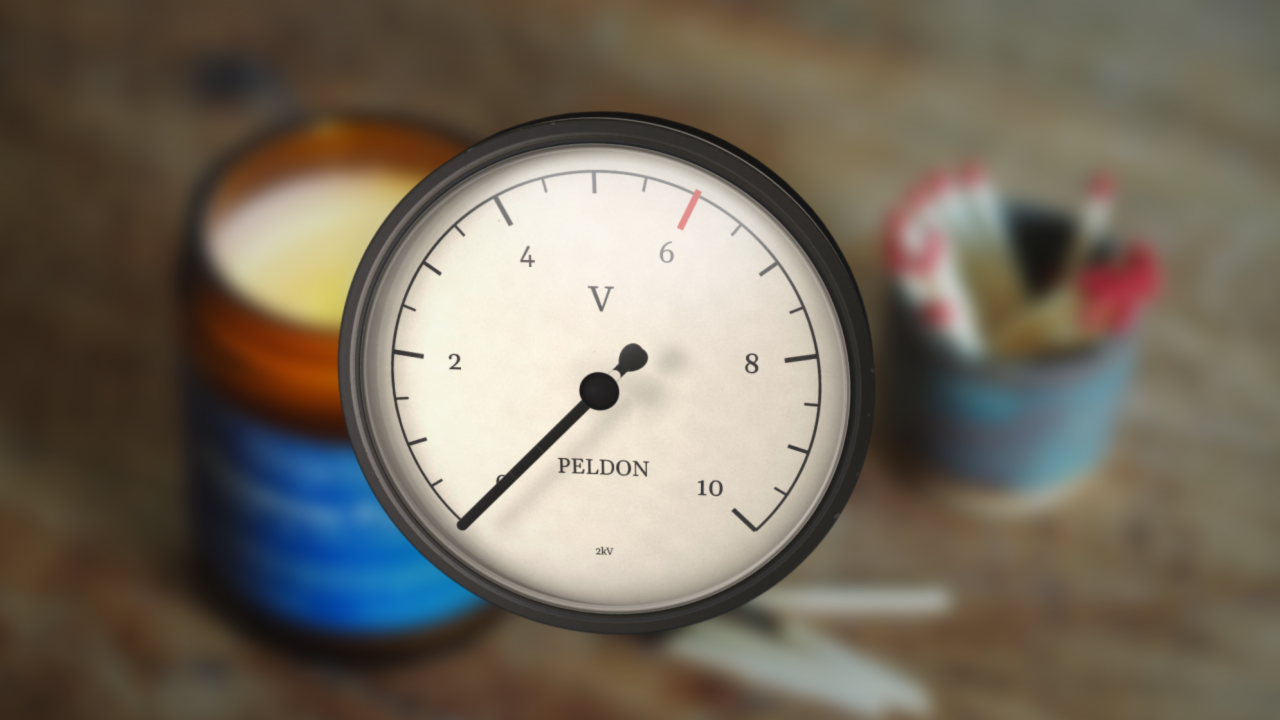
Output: 0 V
